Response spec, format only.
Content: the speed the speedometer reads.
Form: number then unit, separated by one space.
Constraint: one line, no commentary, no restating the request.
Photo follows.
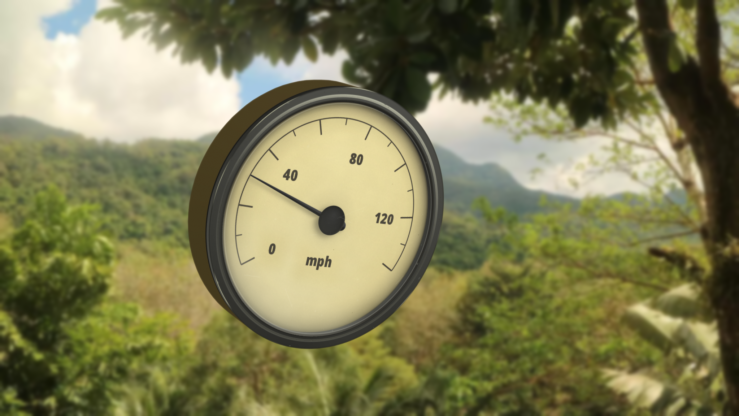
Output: 30 mph
